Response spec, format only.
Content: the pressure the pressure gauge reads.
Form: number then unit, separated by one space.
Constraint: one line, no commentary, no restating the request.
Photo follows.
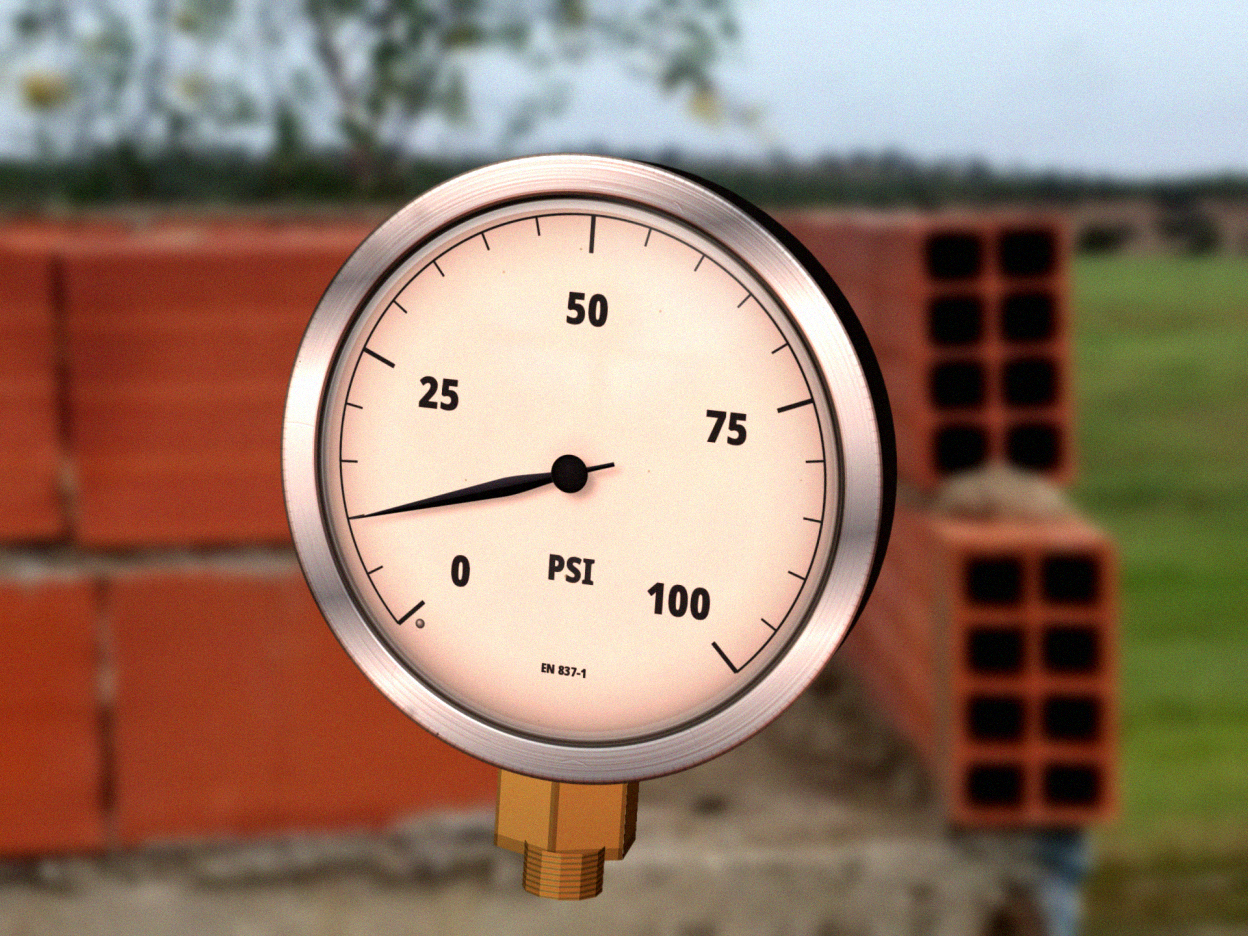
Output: 10 psi
